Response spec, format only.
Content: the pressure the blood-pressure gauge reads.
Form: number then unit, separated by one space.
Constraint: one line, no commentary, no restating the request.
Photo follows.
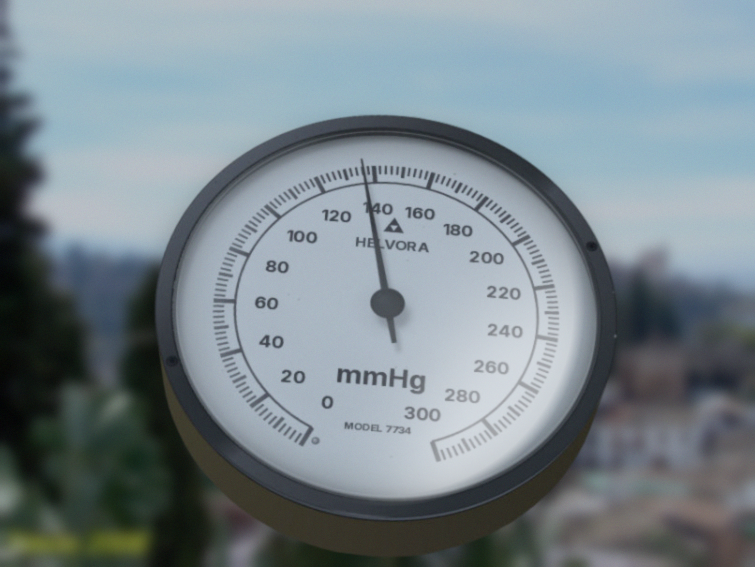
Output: 136 mmHg
